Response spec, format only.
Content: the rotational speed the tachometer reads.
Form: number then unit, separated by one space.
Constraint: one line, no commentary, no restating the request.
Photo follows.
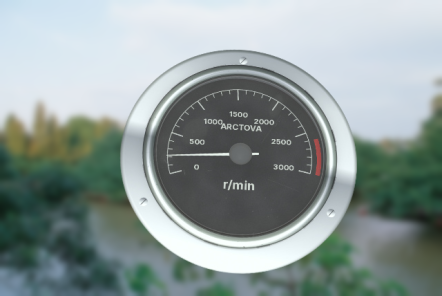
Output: 200 rpm
